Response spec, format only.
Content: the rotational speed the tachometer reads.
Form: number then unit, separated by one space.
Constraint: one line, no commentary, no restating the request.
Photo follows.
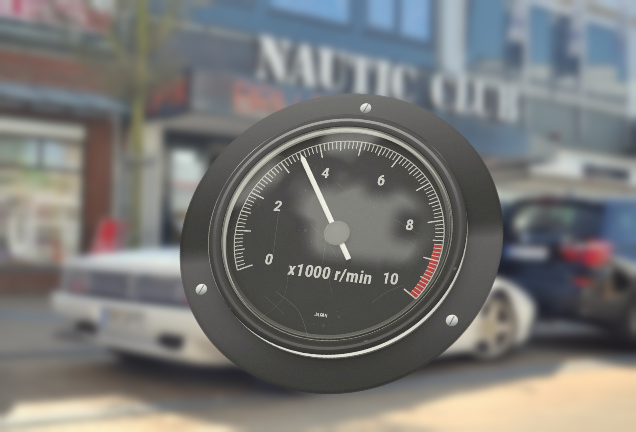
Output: 3500 rpm
